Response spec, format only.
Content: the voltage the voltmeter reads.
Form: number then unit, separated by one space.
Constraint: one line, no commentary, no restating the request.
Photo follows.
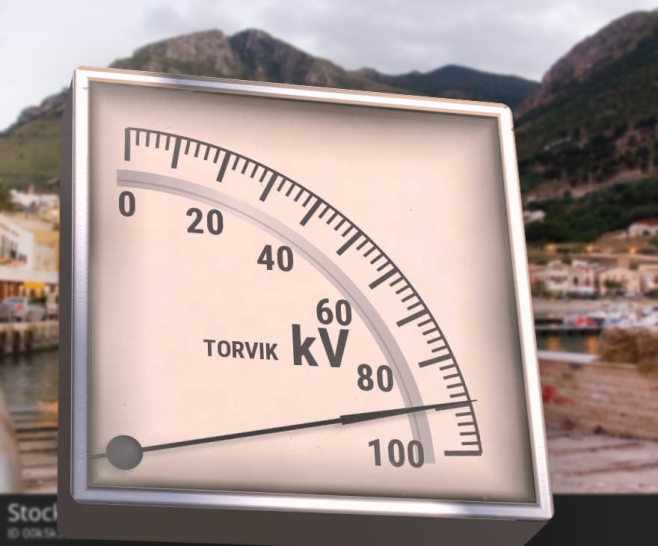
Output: 90 kV
